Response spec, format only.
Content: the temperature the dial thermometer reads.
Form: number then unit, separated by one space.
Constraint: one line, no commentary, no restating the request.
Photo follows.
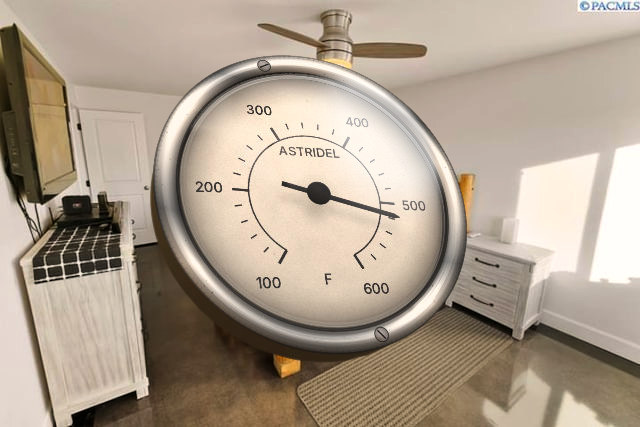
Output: 520 °F
